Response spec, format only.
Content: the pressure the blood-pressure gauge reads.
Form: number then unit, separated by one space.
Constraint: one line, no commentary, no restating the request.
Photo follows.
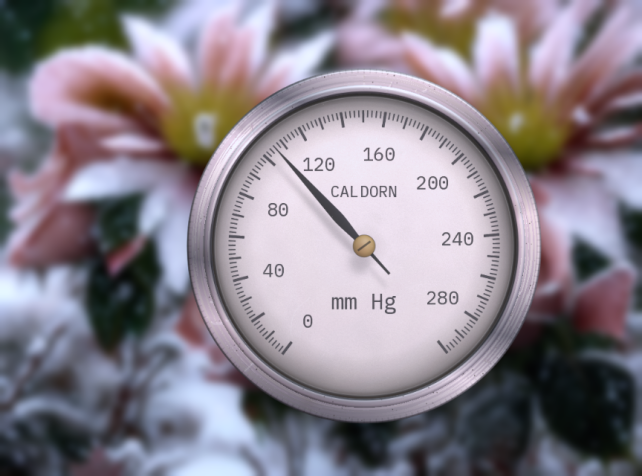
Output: 106 mmHg
